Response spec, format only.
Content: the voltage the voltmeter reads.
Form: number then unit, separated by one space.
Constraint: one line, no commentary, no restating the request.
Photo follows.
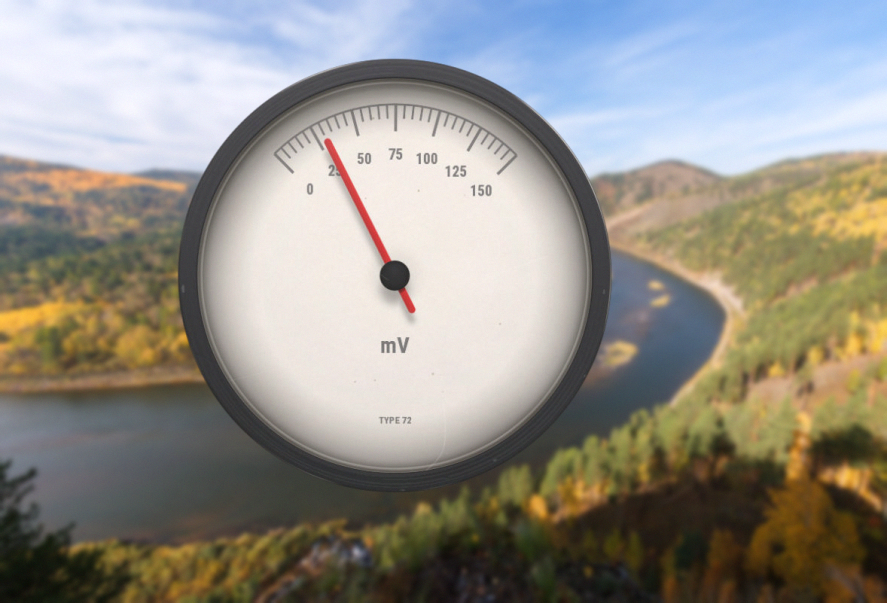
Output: 30 mV
